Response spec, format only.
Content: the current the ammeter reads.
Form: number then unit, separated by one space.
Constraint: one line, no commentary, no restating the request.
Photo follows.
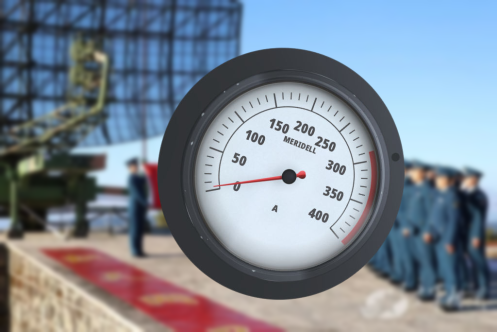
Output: 5 A
